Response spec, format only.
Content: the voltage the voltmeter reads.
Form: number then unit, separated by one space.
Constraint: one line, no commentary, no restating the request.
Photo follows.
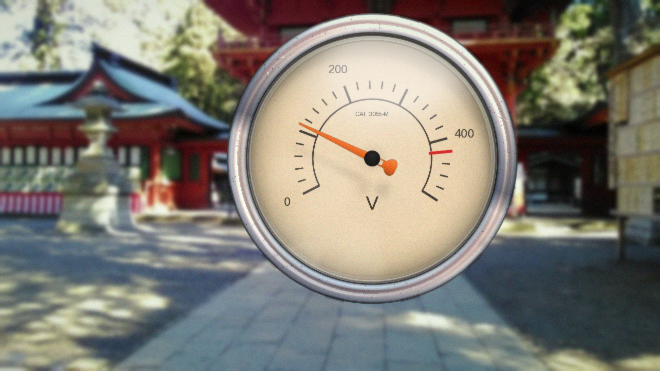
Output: 110 V
